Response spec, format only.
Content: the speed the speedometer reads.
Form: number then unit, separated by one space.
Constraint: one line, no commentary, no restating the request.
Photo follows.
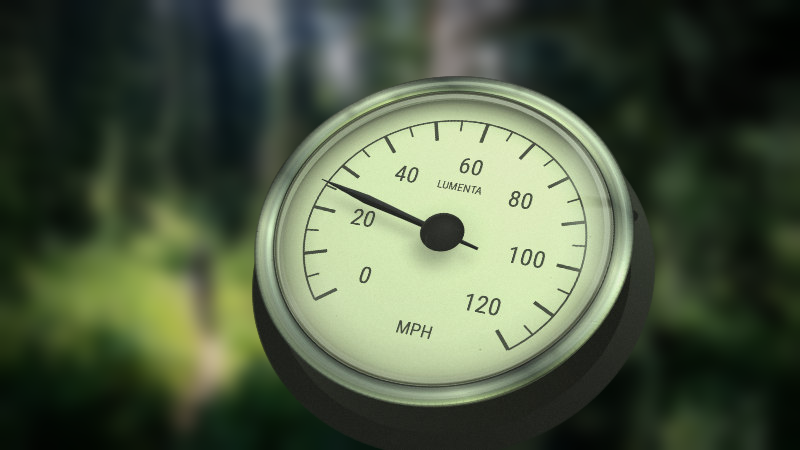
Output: 25 mph
